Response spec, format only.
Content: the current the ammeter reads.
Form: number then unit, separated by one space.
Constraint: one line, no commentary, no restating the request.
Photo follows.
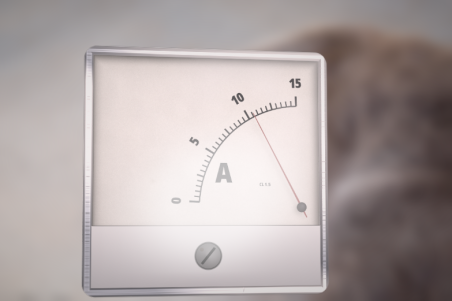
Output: 10.5 A
